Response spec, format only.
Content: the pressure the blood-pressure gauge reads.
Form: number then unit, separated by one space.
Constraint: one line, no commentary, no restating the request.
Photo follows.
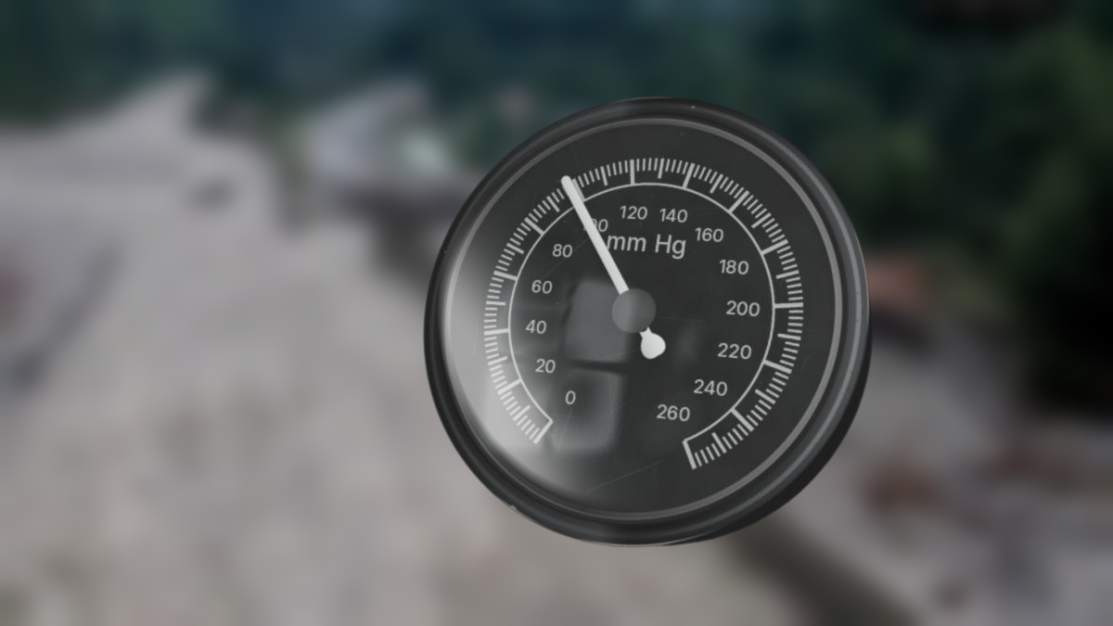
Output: 98 mmHg
